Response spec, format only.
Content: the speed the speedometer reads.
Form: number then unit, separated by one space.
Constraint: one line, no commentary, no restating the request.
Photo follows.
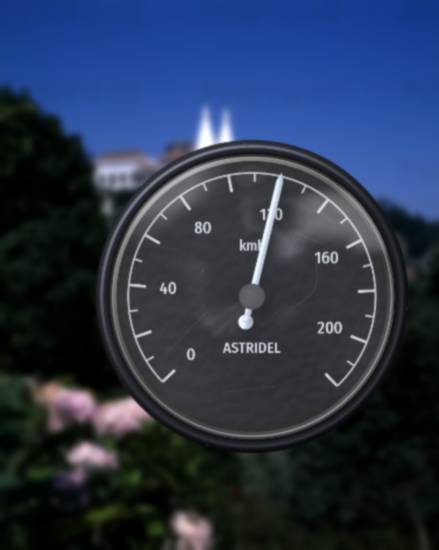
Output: 120 km/h
